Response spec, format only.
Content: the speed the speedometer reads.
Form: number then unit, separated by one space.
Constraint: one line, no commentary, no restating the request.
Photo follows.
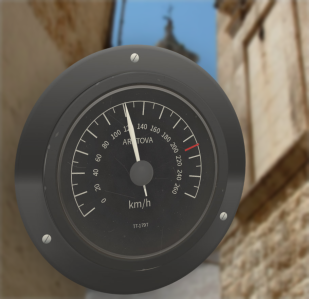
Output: 120 km/h
